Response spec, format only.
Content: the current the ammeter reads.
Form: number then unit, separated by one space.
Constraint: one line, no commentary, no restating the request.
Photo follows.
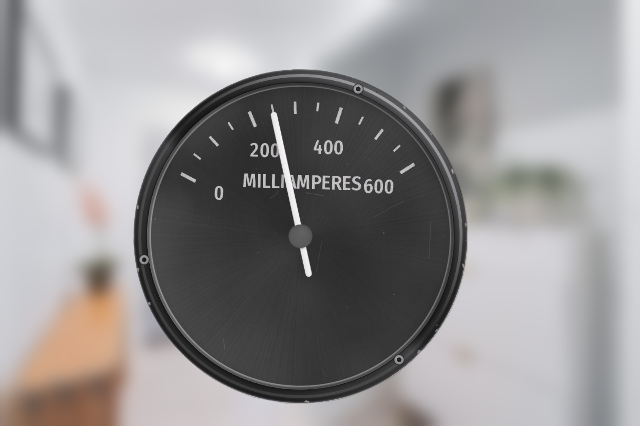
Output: 250 mA
